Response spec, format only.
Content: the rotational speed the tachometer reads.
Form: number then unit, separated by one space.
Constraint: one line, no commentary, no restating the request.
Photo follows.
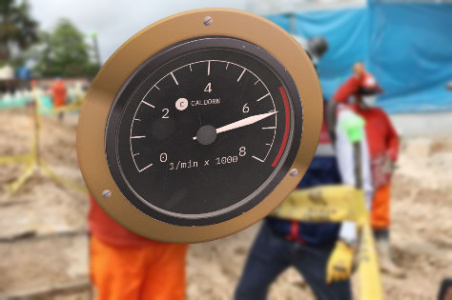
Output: 6500 rpm
